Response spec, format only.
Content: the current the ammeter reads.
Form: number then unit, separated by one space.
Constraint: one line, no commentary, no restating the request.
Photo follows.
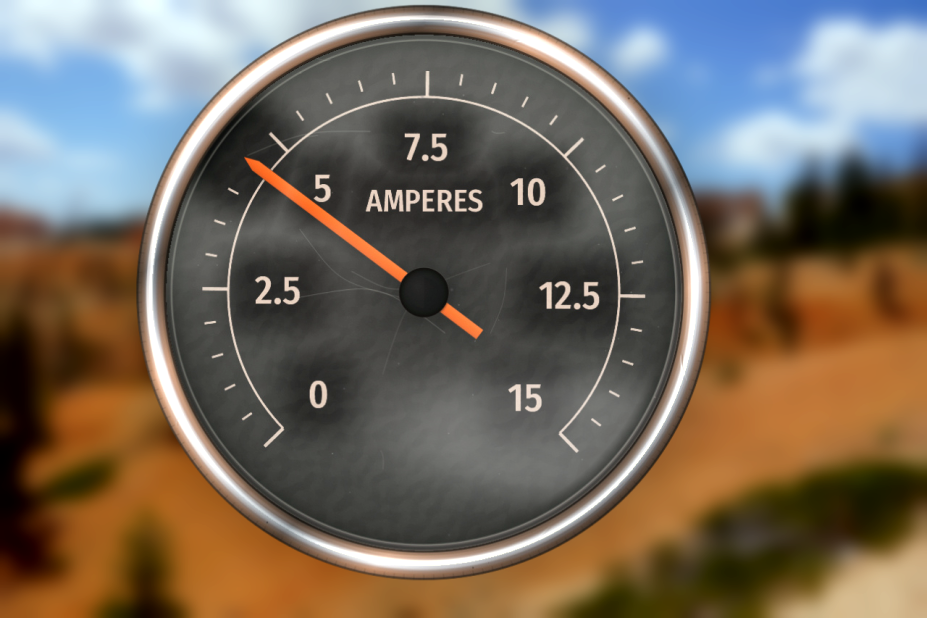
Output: 4.5 A
